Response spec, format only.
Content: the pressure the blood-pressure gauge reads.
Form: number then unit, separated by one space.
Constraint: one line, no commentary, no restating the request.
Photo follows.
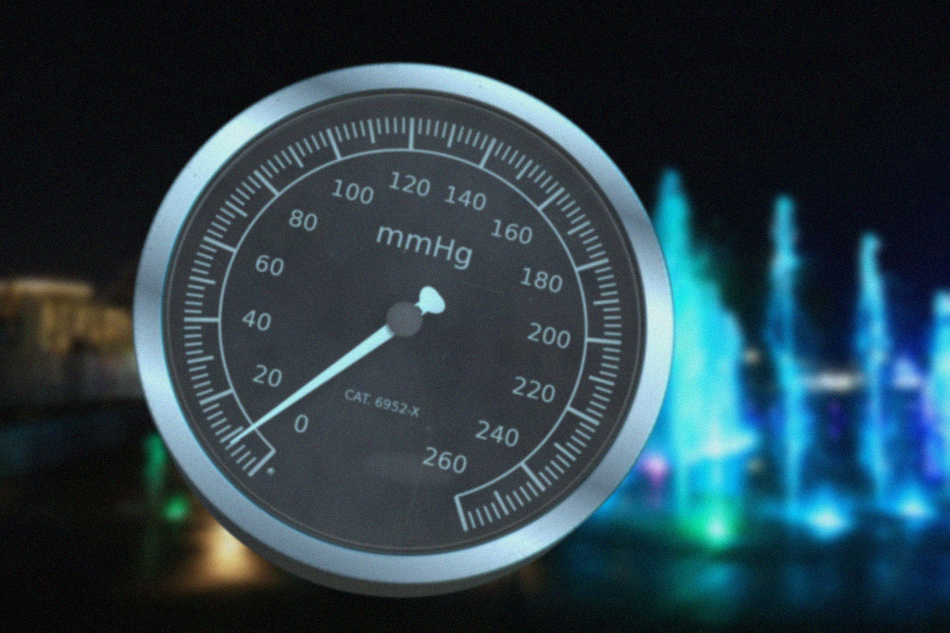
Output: 8 mmHg
